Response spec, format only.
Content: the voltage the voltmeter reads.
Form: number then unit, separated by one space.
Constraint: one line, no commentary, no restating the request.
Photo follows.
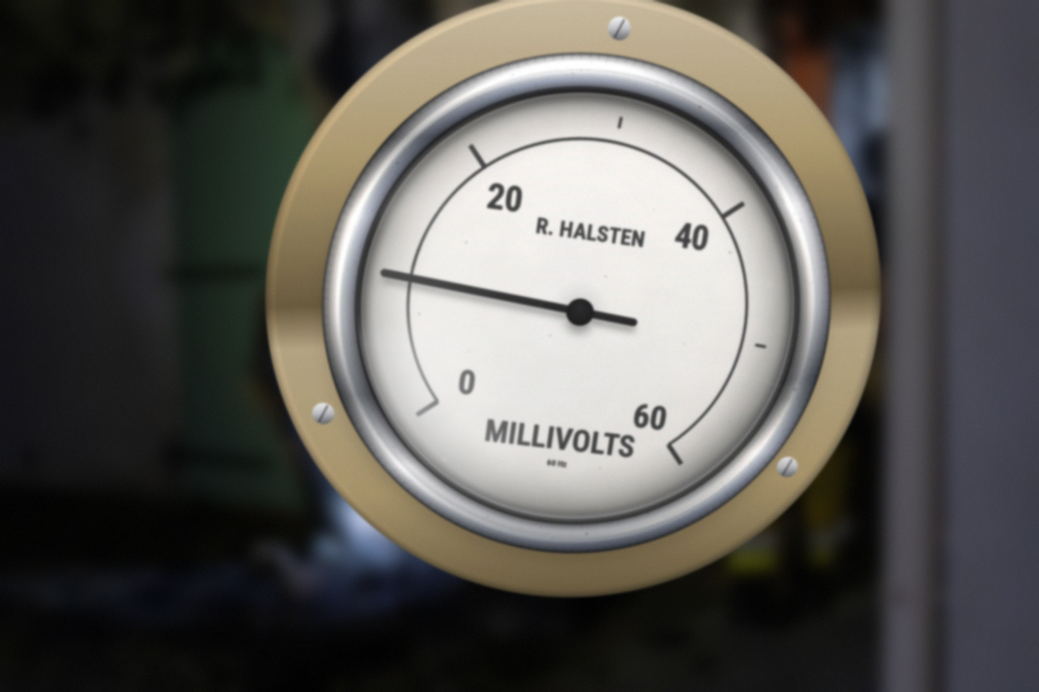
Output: 10 mV
